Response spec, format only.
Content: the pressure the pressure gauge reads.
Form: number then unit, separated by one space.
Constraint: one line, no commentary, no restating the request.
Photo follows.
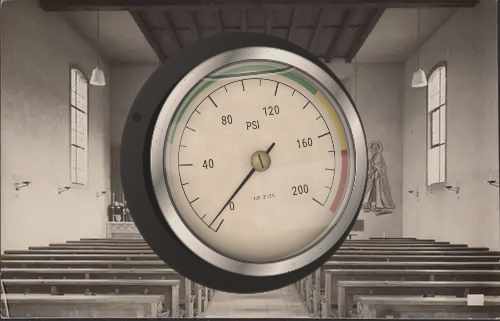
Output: 5 psi
